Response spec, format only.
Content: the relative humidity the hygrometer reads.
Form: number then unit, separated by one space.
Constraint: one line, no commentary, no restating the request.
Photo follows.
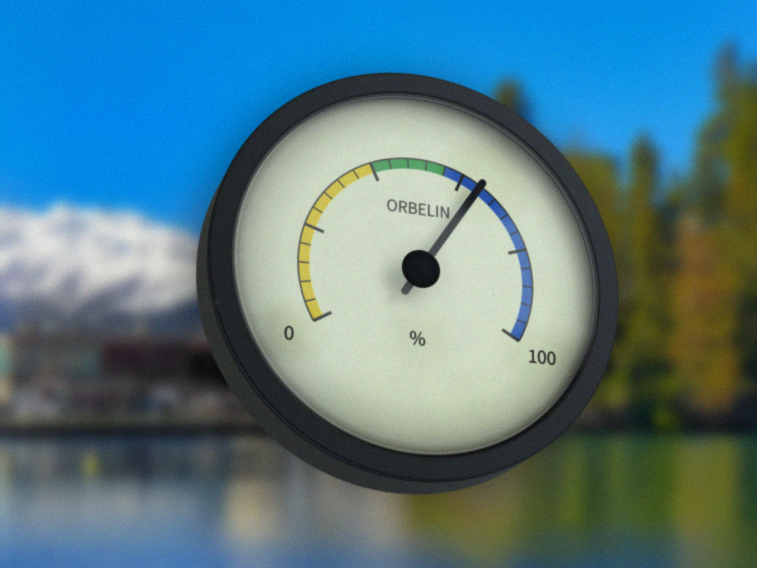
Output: 64 %
